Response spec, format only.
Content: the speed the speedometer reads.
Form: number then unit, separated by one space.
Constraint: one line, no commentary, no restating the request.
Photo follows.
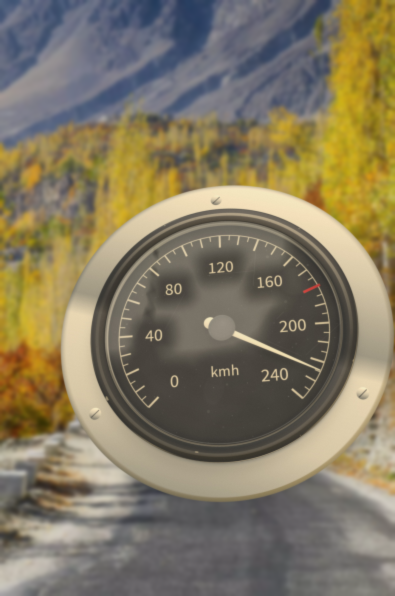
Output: 225 km/h
